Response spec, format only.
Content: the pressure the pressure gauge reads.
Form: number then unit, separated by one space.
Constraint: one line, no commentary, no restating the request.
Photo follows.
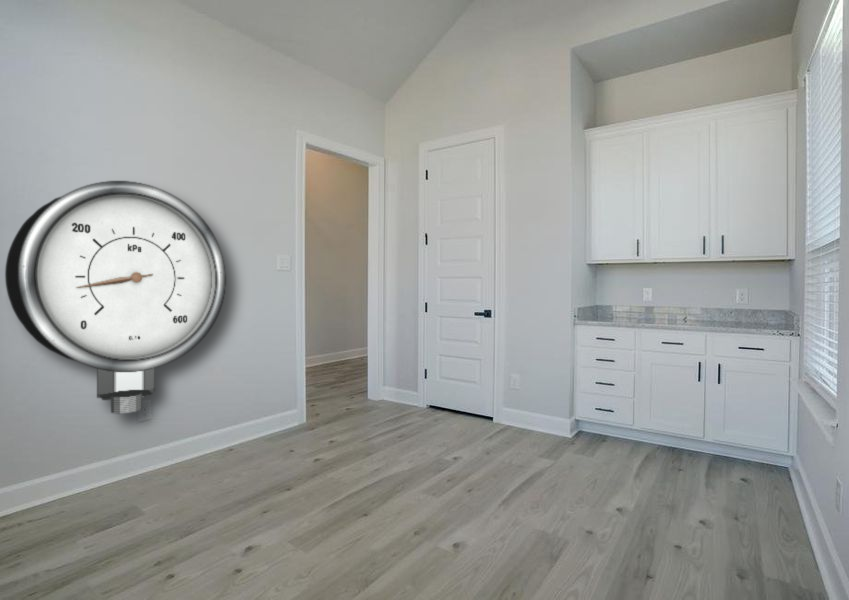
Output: 75 kPa
